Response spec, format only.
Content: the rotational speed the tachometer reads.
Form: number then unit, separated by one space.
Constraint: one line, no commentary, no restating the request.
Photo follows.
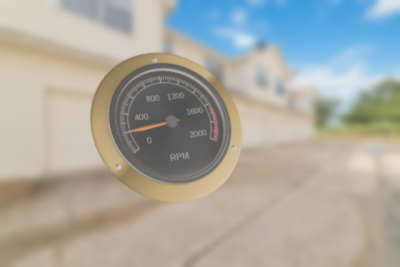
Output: 200 rpm
